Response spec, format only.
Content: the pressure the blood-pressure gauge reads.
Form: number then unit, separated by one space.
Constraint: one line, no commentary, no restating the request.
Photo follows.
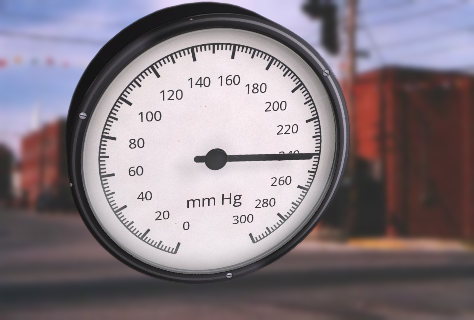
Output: 240 mmHg
